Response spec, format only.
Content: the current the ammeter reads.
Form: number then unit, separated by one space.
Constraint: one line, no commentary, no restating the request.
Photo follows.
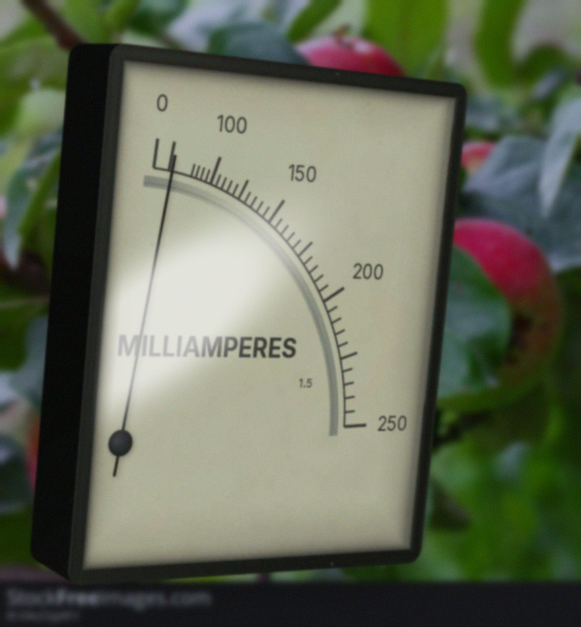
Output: 50 mA
